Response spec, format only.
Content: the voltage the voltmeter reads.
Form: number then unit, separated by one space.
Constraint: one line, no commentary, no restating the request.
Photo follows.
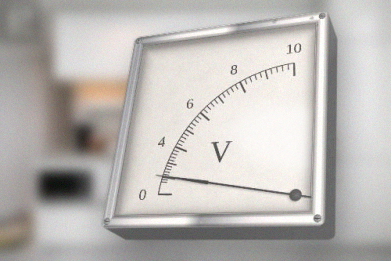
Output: 2 V
